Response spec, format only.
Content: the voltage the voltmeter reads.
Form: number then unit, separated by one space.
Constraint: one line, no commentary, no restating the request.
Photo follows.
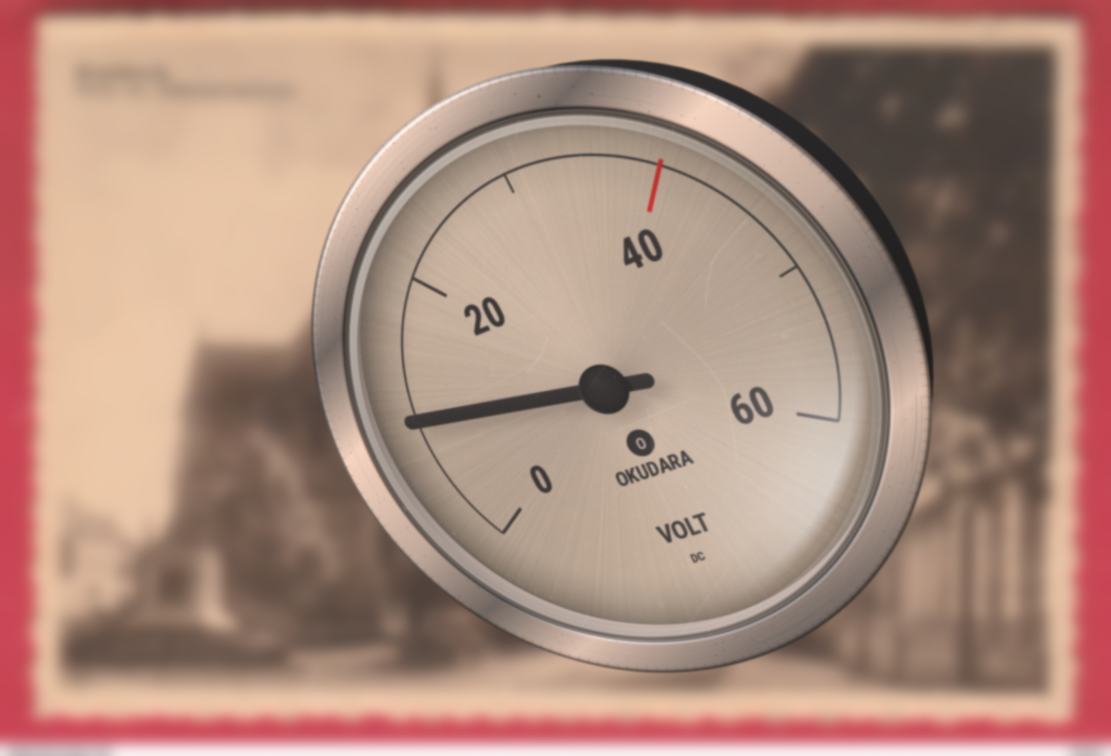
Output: 10 V
